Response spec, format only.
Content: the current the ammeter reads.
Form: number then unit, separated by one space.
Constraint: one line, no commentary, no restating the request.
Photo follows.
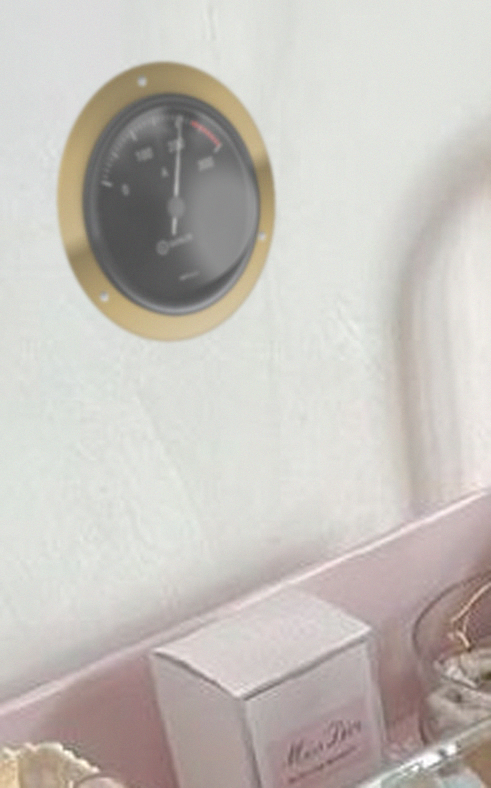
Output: 200 A
